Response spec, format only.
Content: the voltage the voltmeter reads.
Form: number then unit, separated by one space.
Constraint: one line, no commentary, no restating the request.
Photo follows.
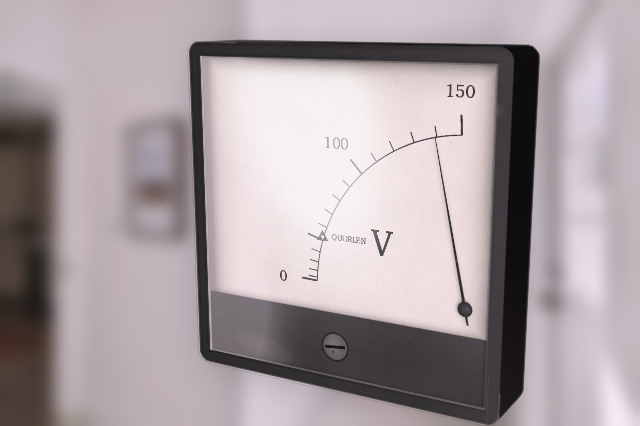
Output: 140 V
